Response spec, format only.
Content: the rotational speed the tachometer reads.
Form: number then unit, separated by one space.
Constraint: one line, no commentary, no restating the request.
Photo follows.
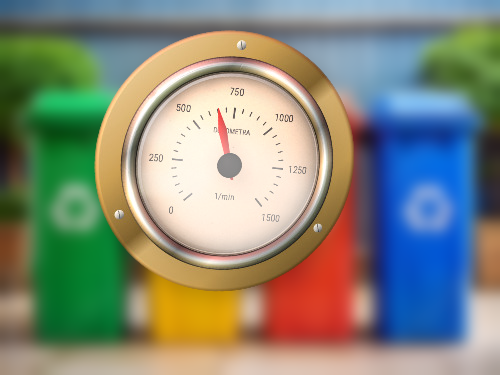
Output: 650 rpm
